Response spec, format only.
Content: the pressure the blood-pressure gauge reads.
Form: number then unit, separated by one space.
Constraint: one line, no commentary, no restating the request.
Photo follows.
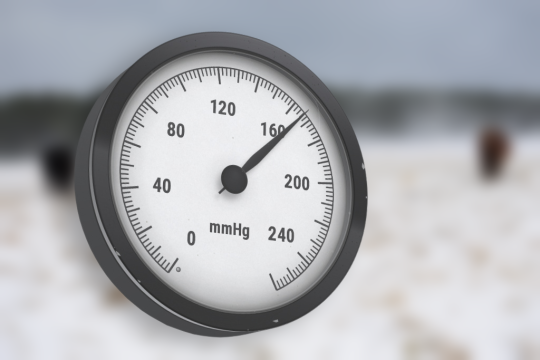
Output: 166 mmHg
